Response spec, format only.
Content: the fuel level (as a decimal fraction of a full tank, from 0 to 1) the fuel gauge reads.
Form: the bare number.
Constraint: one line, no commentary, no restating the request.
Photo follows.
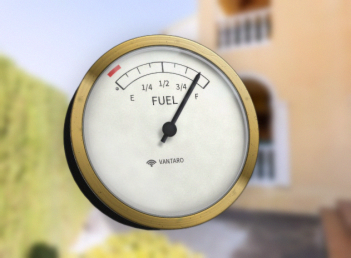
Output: 0.875
